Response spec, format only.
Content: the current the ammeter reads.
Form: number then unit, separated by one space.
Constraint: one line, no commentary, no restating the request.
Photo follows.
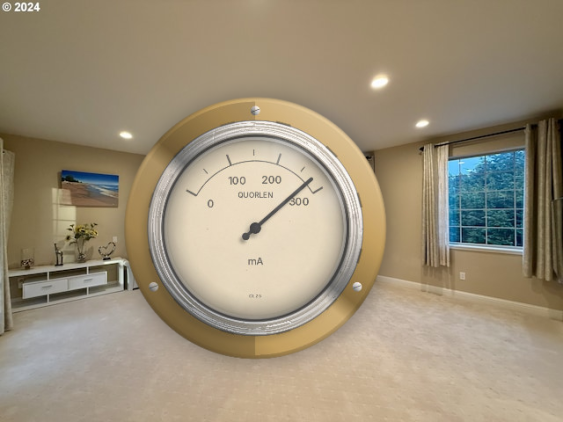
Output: 275 mA
